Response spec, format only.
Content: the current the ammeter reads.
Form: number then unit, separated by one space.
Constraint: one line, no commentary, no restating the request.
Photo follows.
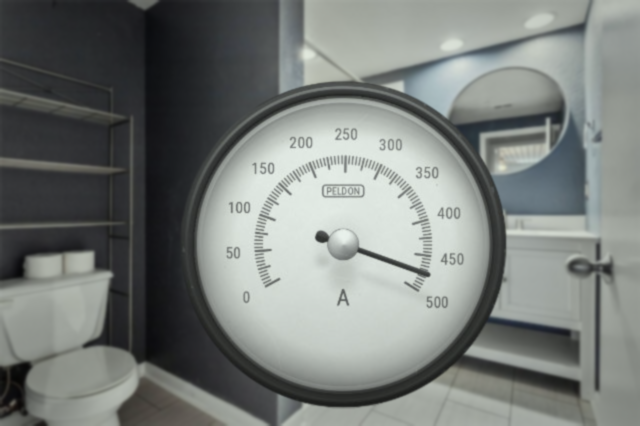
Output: 475 A
